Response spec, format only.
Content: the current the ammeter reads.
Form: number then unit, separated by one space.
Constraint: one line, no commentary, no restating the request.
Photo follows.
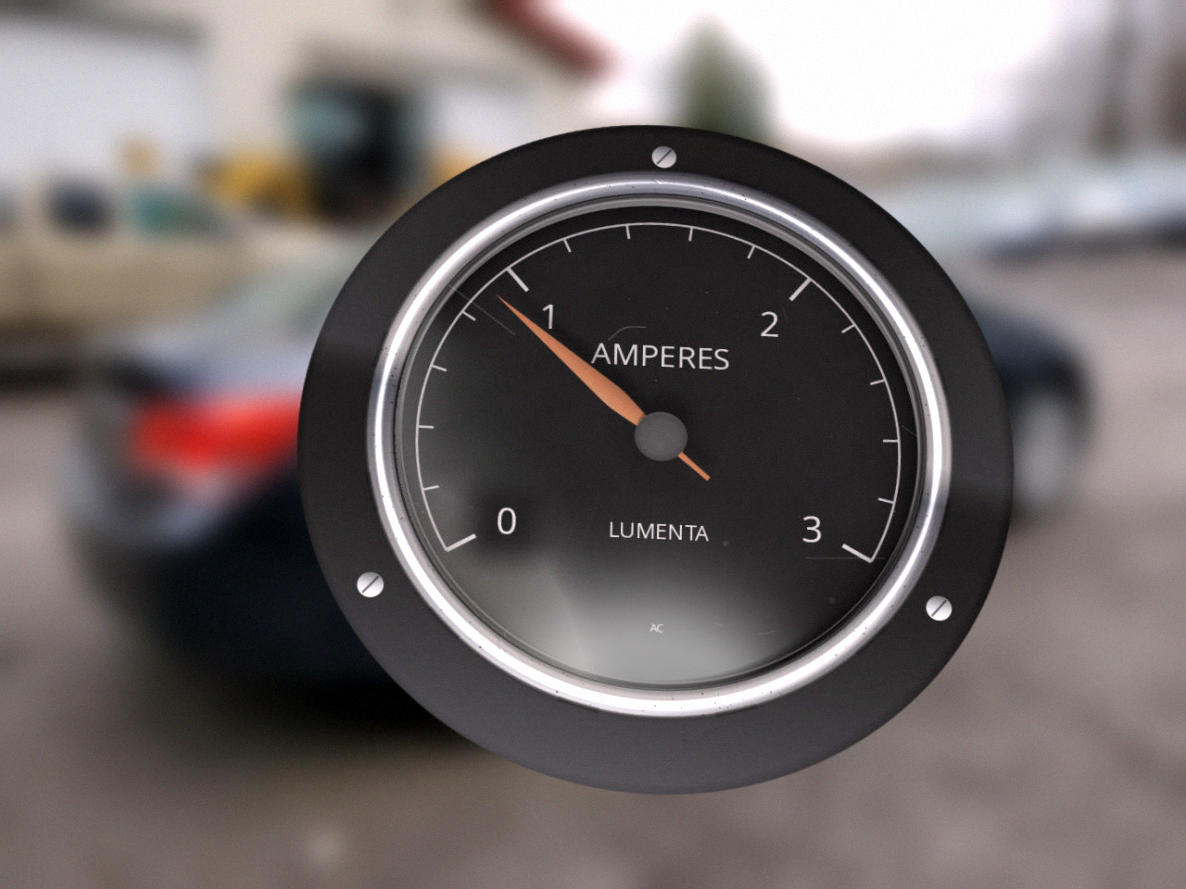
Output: 0.9 A
